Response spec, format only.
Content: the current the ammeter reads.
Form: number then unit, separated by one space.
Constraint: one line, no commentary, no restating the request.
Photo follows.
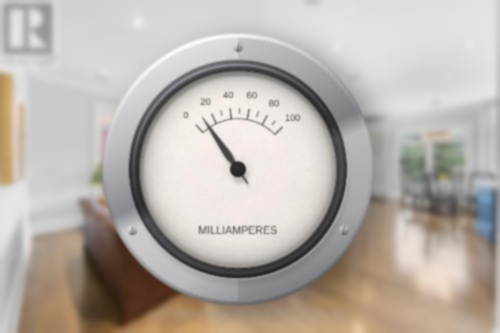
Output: 10 mA
